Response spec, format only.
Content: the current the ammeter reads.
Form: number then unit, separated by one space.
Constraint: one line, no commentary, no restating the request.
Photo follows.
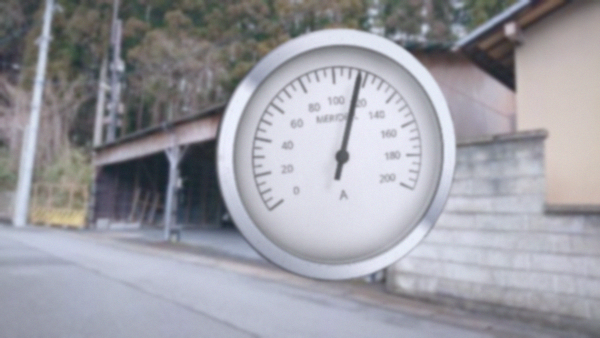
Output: 115 A
